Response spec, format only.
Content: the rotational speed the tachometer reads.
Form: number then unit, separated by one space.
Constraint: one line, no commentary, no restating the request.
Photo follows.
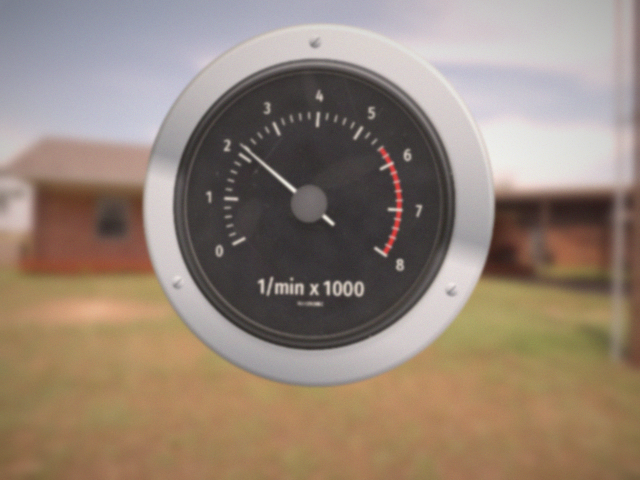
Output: 2200 rpm
